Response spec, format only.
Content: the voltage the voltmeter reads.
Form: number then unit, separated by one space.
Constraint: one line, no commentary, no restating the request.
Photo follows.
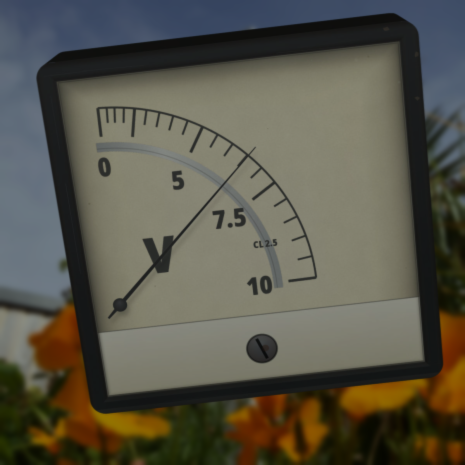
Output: 6.5 V
